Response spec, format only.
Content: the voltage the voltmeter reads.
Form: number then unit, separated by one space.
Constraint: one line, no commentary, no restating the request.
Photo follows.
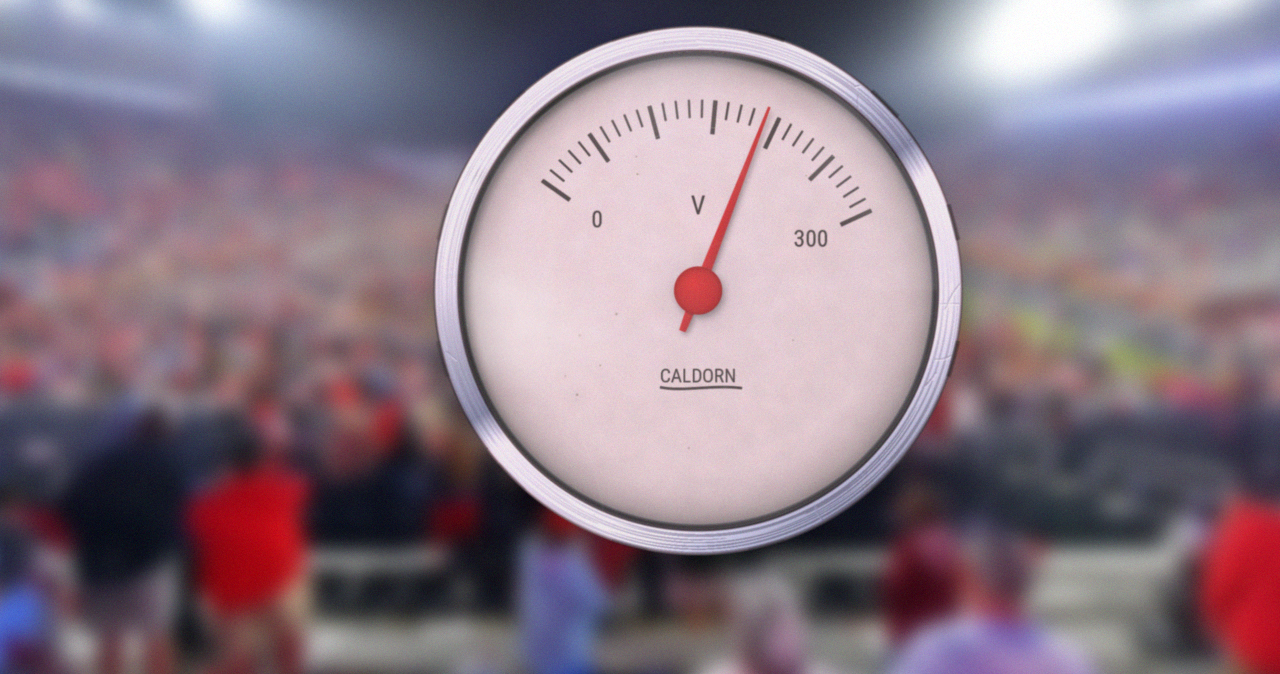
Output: 190 V
